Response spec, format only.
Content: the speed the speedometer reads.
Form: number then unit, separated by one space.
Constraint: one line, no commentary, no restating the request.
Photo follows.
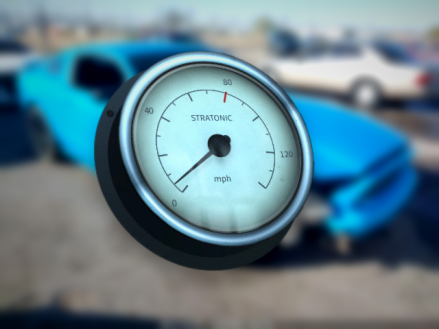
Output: 5 mph
